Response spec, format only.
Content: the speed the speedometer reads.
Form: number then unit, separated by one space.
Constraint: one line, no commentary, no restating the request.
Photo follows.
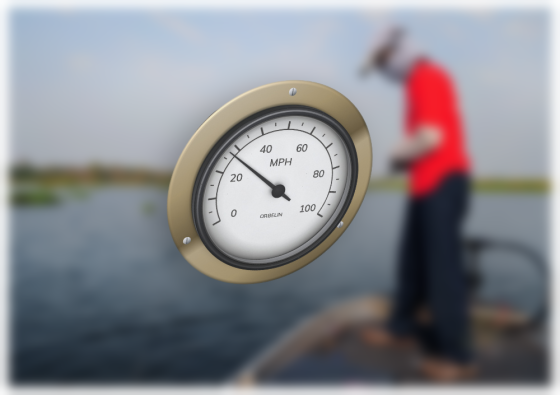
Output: 27.5 mph
